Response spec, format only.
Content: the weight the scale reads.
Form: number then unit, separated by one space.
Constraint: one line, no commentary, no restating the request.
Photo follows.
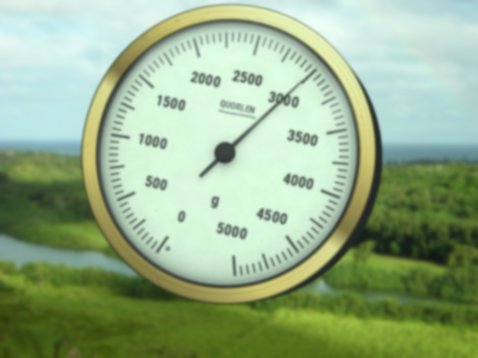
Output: 3000 g
